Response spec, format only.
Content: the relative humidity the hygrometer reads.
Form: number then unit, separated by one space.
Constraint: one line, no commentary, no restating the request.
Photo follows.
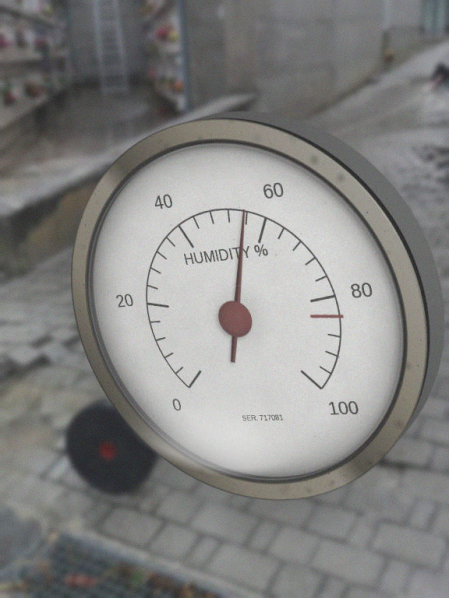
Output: 56 %
